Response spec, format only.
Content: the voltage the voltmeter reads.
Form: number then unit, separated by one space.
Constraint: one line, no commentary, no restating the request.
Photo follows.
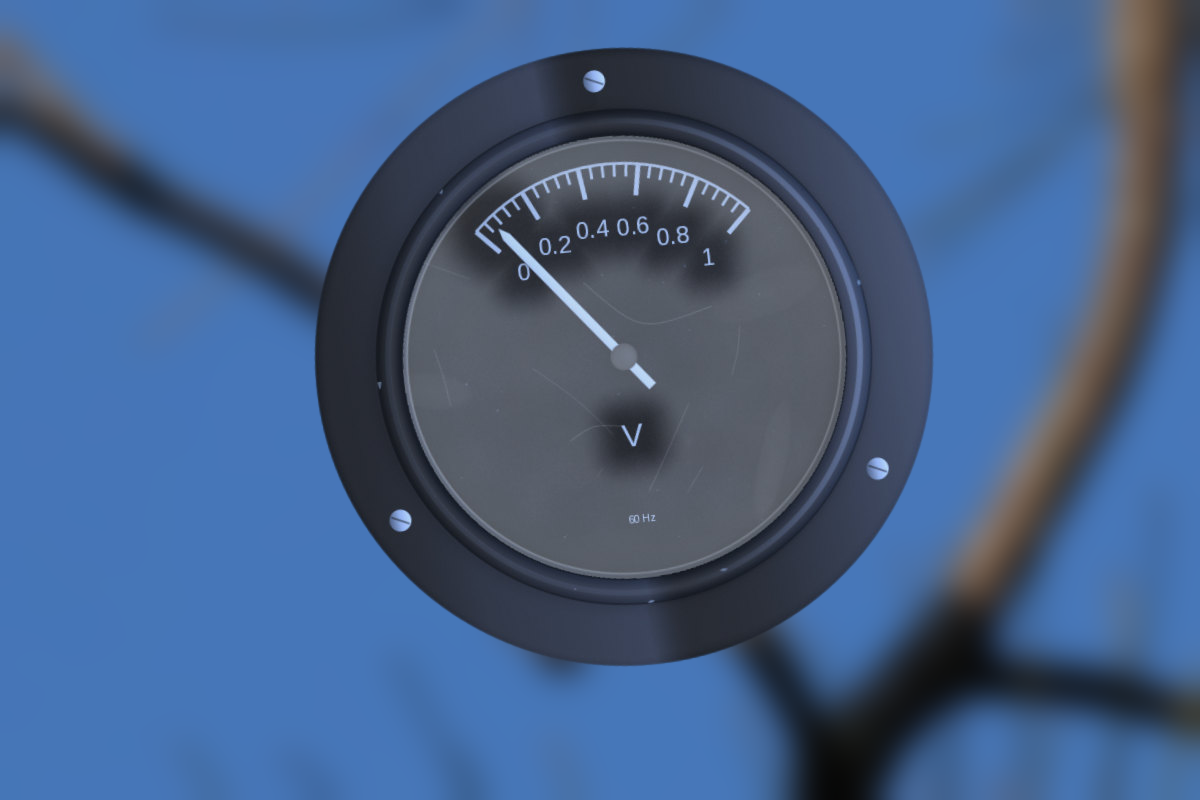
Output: 0.06 V
